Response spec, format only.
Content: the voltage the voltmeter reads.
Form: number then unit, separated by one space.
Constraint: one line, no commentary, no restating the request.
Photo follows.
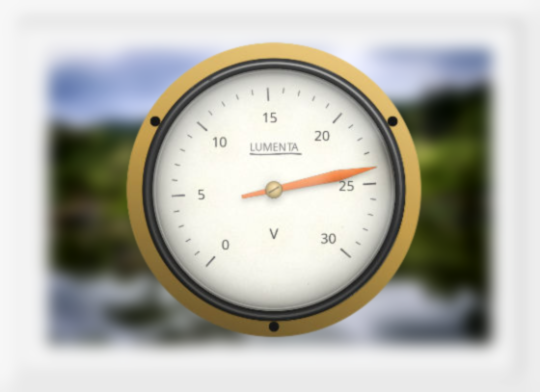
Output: 24 V
